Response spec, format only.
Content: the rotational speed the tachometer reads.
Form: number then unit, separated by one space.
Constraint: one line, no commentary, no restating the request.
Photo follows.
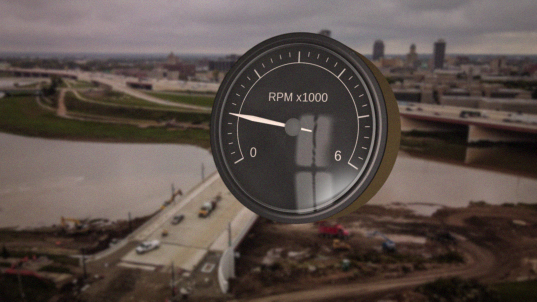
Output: 1000 rpm
